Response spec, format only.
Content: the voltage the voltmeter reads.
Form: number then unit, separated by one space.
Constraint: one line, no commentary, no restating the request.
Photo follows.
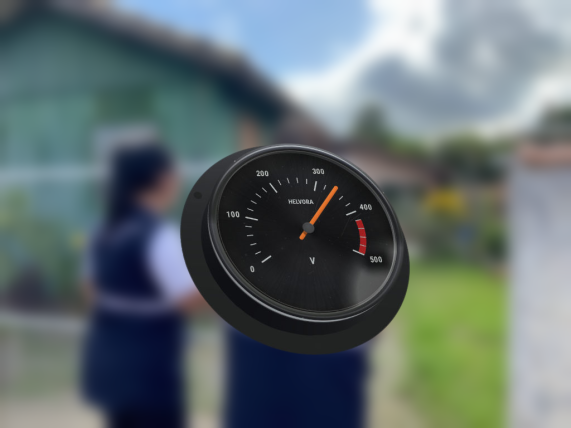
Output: 340 V
